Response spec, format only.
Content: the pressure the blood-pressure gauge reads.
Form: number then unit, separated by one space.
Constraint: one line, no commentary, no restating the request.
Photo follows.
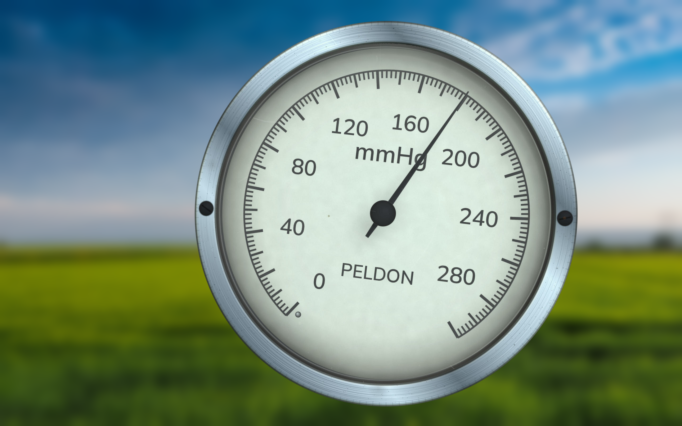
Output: 180 mmHg
